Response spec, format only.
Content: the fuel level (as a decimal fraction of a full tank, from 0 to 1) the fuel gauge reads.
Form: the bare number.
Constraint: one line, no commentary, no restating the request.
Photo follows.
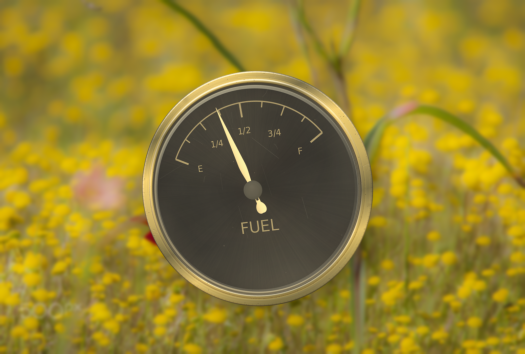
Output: 0.375
